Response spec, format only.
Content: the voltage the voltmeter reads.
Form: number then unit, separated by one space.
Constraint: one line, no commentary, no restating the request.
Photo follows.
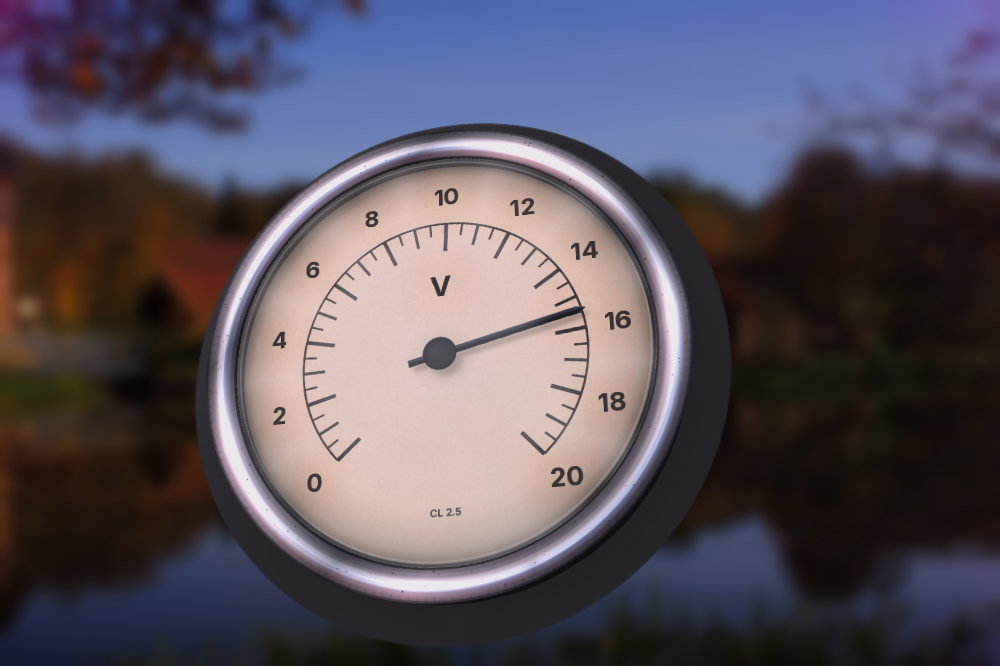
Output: 15.5 V
